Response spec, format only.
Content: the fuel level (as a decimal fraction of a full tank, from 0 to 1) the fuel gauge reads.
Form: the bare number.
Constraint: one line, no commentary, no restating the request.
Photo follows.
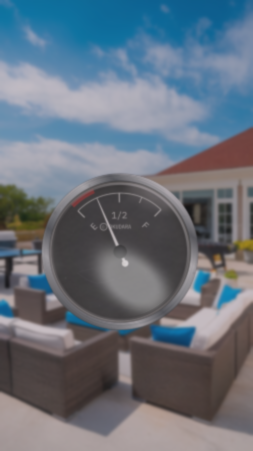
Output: 0.25
